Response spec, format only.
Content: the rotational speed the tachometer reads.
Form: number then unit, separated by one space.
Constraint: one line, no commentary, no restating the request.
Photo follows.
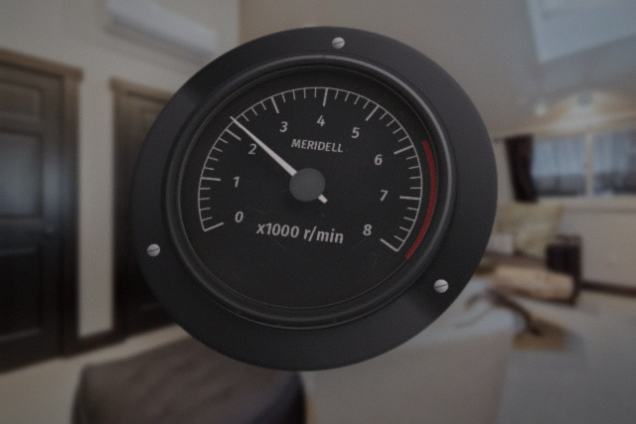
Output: 2200 rpm
